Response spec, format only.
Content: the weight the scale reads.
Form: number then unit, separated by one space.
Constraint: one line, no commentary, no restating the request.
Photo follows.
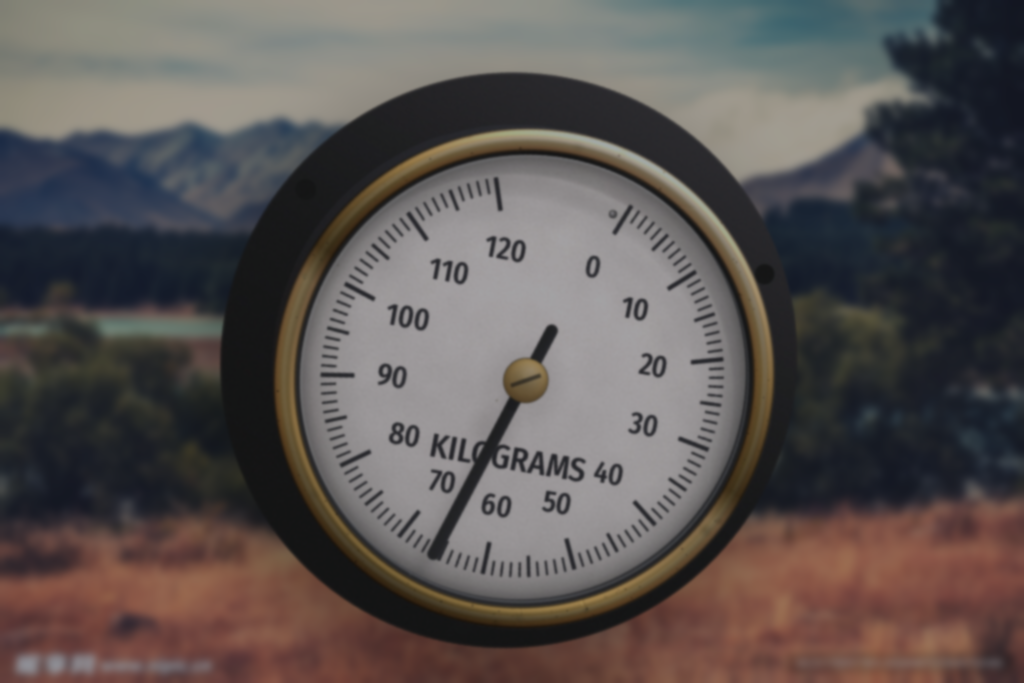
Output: 66 kg
